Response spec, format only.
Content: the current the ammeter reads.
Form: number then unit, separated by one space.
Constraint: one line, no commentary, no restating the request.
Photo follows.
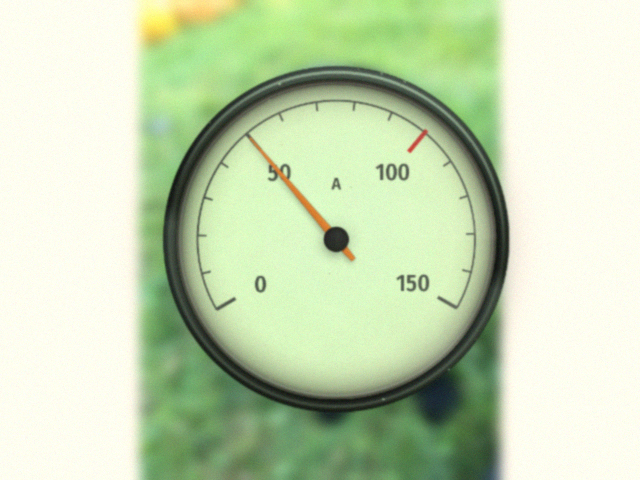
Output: 50 A
